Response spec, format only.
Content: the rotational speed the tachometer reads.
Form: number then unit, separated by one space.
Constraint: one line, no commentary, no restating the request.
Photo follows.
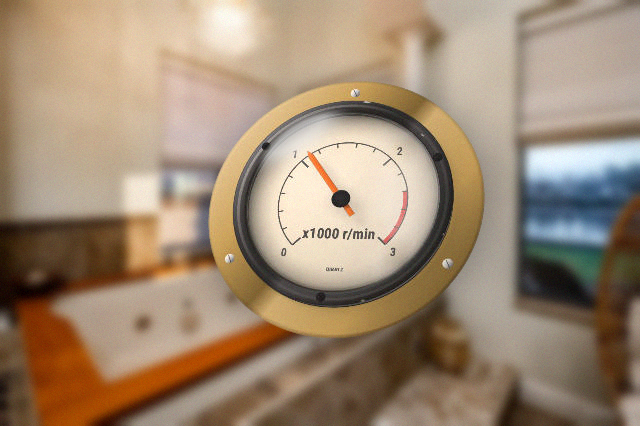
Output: 1100 rpm
